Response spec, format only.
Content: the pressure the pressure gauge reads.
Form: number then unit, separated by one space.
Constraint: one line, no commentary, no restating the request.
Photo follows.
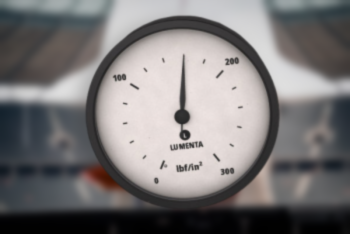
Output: 160 psi
